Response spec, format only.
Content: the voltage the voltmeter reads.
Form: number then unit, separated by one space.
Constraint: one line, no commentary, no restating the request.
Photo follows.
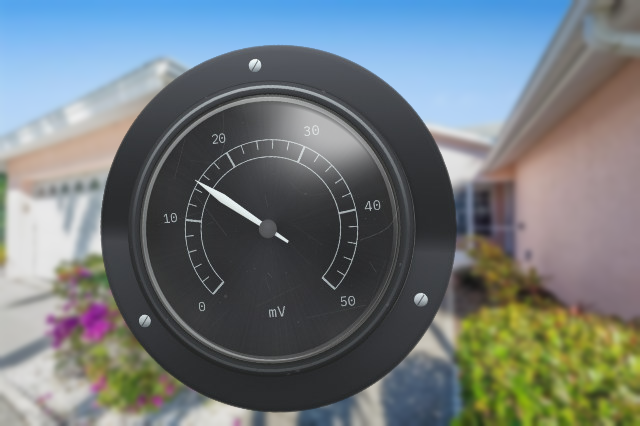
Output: 15 mV
